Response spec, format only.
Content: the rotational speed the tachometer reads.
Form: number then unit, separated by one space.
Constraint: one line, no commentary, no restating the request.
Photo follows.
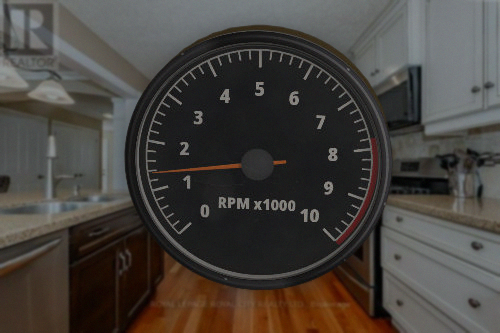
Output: 1400 rpm
